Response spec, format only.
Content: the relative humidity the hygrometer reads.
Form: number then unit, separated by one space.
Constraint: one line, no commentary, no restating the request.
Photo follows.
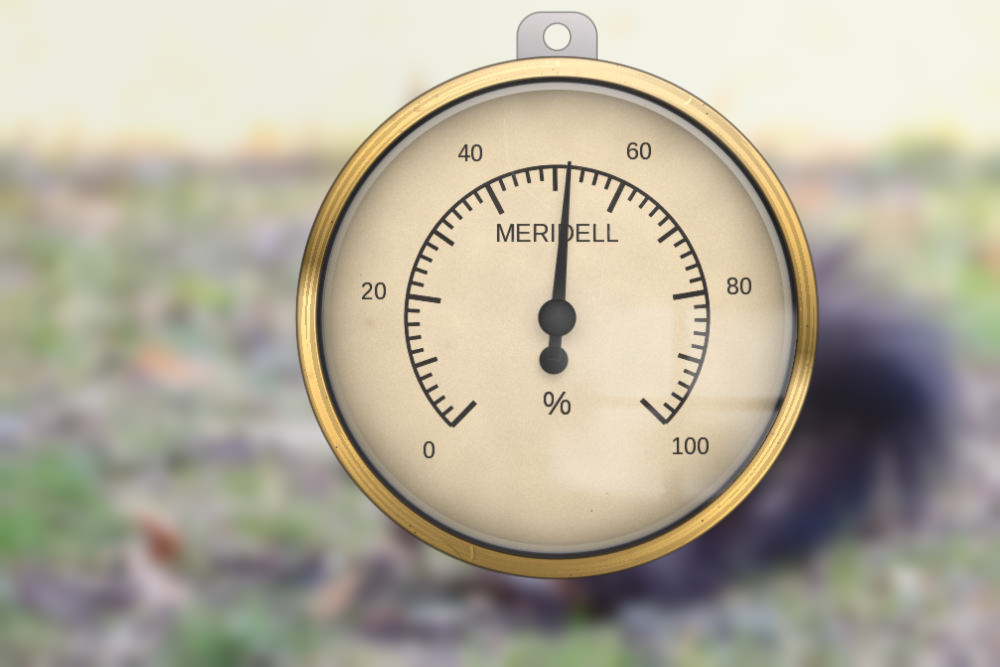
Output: 52 %
